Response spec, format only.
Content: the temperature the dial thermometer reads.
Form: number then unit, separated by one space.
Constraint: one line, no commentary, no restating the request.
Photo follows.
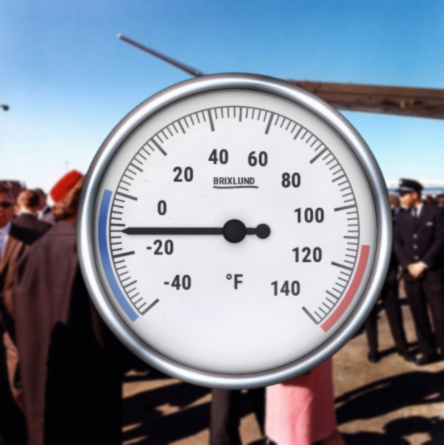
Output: -12 °F
